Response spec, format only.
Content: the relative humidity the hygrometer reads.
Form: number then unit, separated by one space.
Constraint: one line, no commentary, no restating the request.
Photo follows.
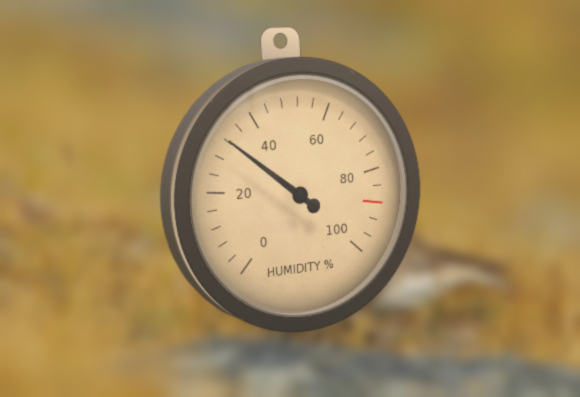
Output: 32 %
